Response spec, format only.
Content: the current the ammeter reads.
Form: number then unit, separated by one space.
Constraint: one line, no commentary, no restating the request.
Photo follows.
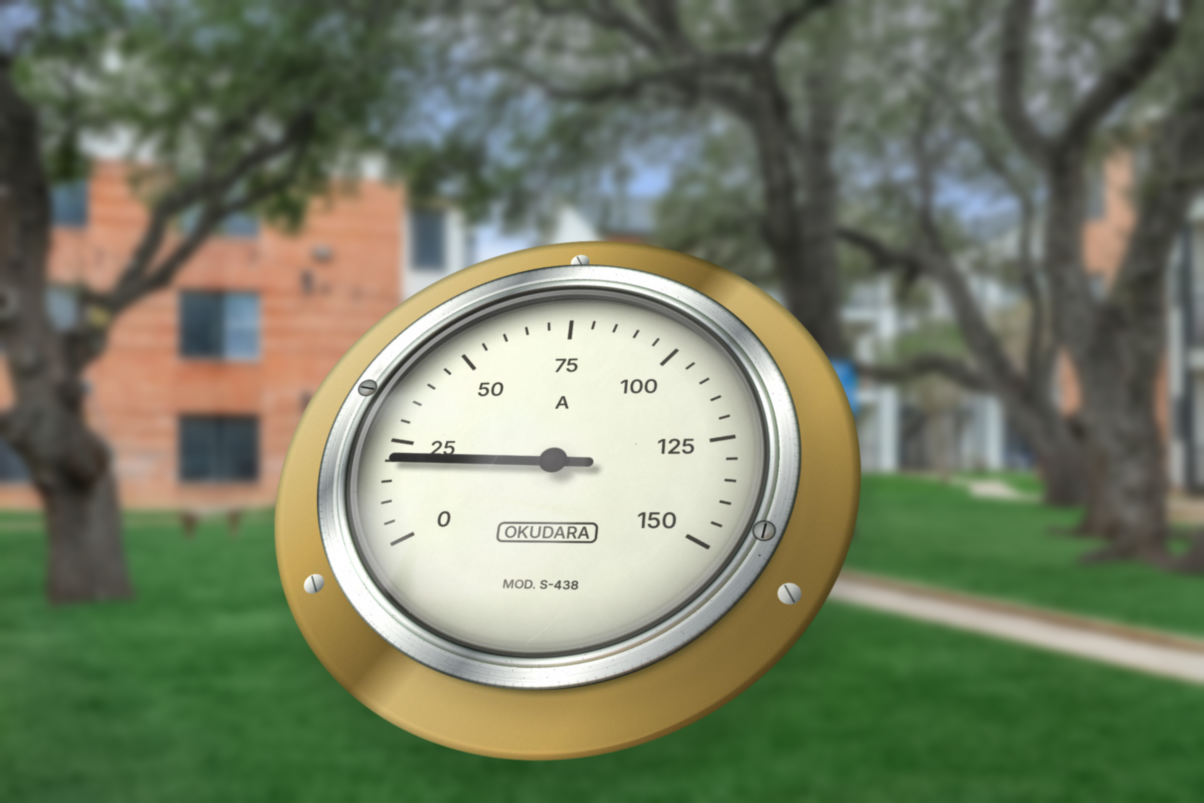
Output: 20 A
